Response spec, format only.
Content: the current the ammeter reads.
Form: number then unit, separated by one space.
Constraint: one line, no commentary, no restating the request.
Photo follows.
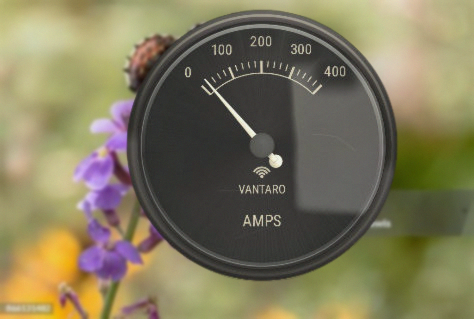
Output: 20 A
